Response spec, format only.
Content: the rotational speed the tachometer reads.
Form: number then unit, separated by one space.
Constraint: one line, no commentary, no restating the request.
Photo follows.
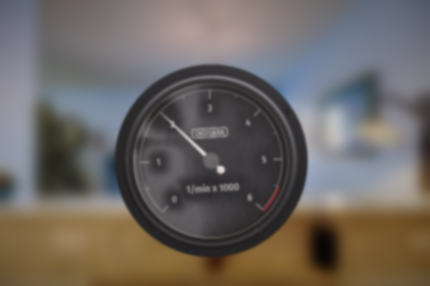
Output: 2000 rpm
